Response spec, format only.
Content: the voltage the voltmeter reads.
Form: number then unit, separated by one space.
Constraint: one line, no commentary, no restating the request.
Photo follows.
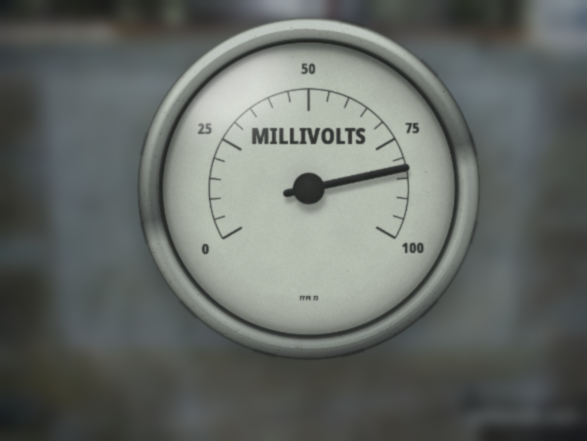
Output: 82.5 mV
